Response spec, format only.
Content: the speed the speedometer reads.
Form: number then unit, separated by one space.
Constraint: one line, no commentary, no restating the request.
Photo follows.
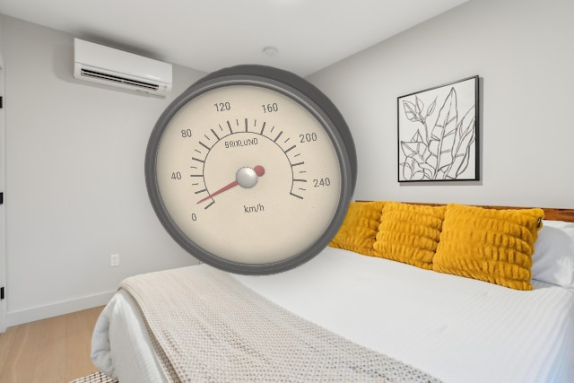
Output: 10 km/h
